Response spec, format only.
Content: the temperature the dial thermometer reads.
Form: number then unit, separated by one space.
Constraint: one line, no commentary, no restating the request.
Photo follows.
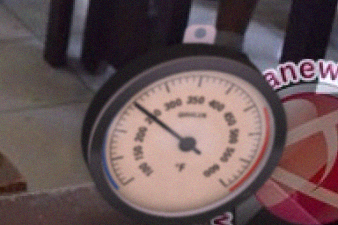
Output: 250 °F
